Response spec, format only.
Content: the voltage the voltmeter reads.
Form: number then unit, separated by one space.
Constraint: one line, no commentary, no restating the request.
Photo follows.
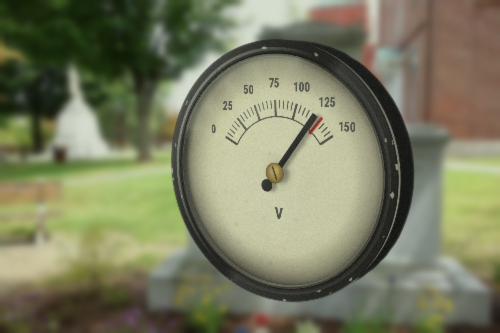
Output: 125 V
